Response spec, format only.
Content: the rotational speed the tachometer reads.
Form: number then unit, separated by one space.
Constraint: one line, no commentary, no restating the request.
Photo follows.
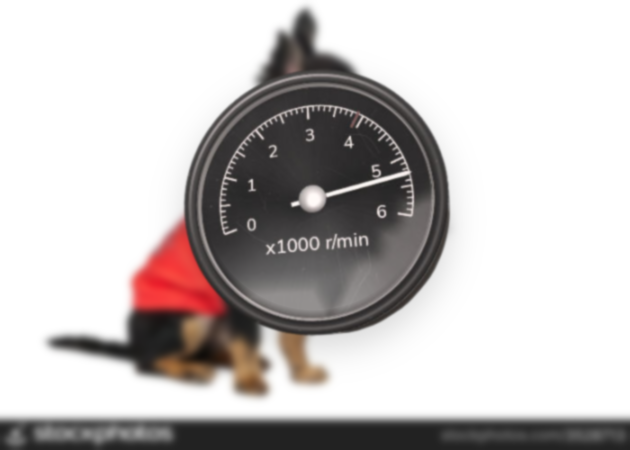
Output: 5300 rpm
